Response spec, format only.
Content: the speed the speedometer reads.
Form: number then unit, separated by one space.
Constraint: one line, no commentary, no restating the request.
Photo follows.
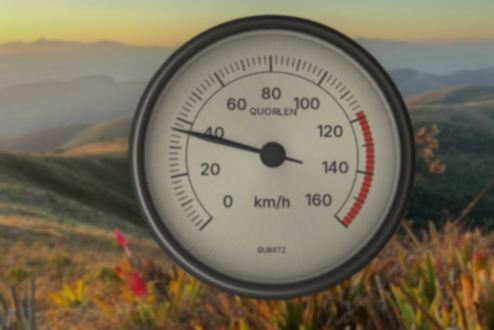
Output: 36 km/h
